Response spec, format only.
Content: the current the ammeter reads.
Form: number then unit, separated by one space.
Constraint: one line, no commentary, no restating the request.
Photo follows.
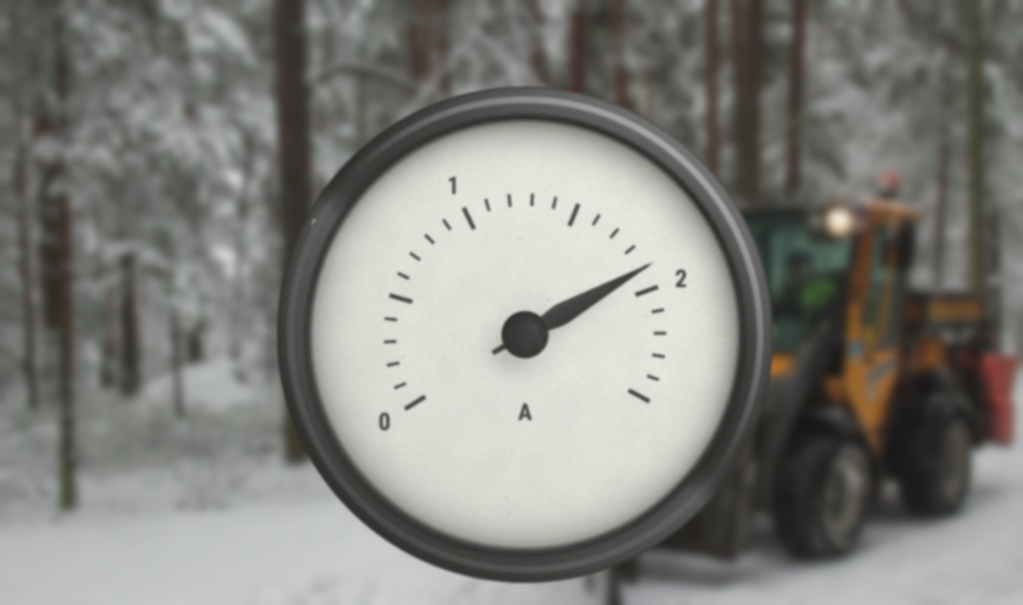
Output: 1.9 A
